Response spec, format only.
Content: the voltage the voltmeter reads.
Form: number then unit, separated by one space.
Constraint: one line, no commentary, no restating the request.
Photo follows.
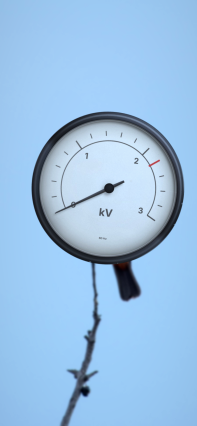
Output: 0 kV
